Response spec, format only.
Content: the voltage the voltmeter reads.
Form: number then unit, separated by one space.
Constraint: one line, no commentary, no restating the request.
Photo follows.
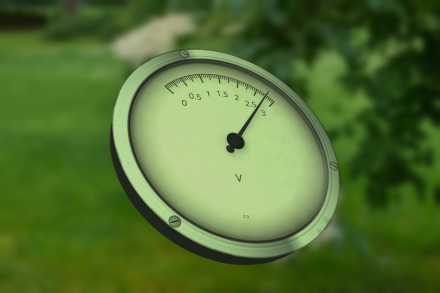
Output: 2.75 V
